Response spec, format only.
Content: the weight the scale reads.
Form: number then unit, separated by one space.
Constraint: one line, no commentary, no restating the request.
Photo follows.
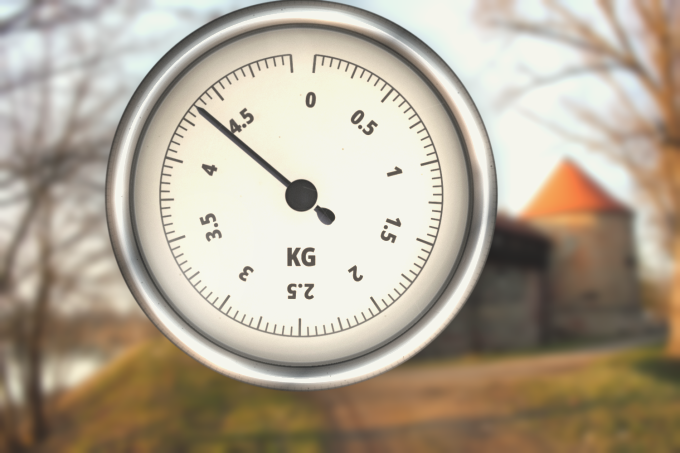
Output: 4.35 kg
